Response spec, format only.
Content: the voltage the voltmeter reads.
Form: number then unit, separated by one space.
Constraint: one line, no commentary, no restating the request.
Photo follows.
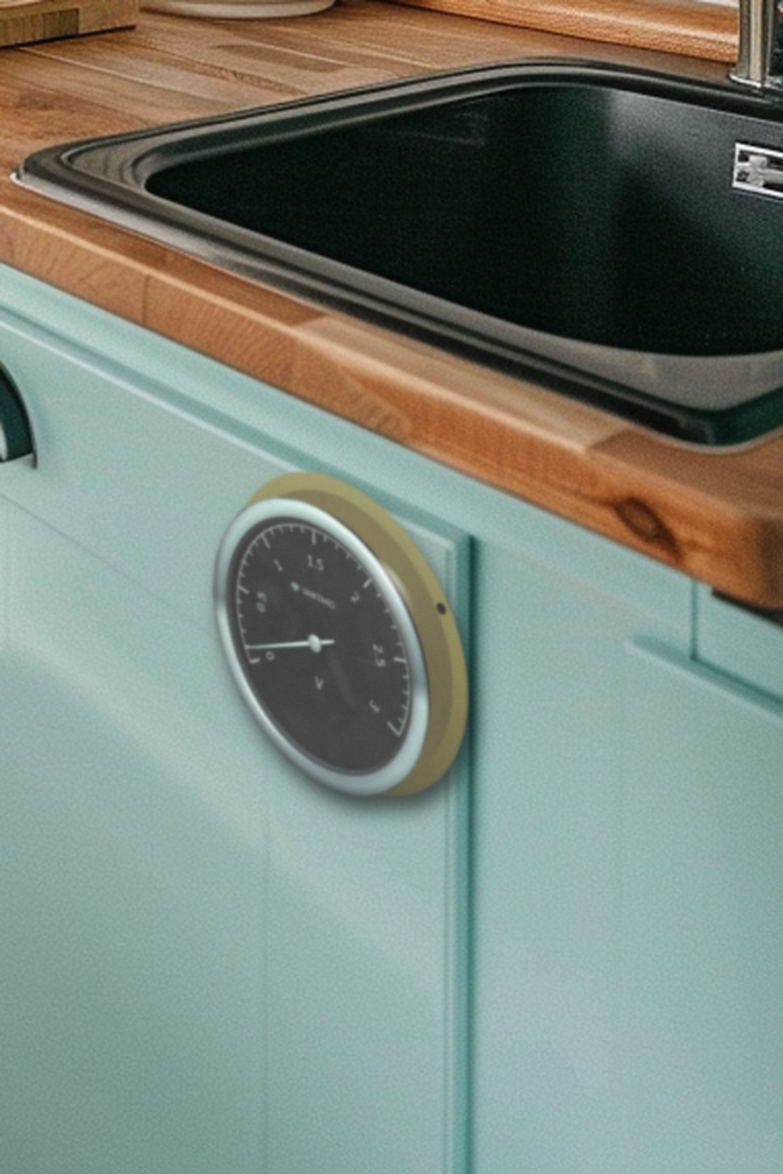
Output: 0.1 V
